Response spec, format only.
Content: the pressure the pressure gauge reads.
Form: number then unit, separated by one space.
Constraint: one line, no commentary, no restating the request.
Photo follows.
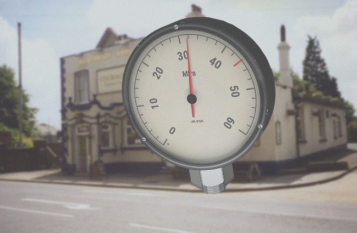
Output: 32 MPa
